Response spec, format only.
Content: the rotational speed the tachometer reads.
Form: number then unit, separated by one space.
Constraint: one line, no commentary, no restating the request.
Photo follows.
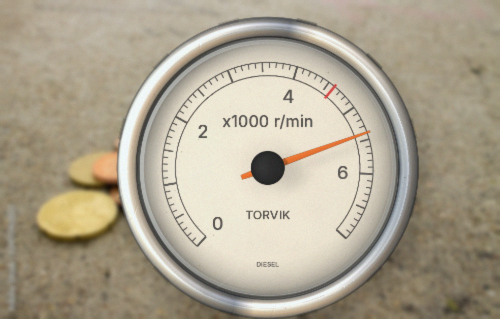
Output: 5400 rpm
